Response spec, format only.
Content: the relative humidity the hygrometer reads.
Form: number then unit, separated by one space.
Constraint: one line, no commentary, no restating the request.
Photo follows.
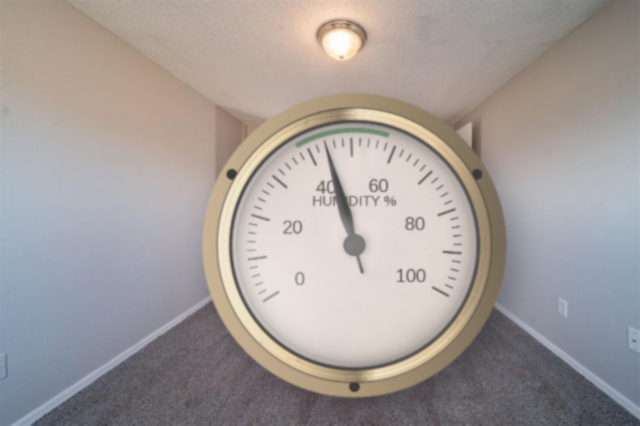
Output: 44 %
